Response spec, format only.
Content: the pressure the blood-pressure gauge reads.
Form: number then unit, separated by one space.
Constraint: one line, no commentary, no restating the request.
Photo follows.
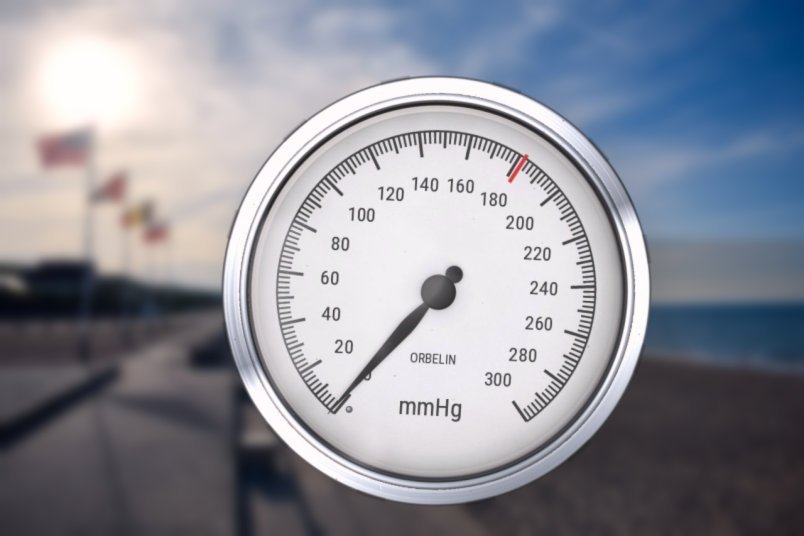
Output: 2 mmHg
